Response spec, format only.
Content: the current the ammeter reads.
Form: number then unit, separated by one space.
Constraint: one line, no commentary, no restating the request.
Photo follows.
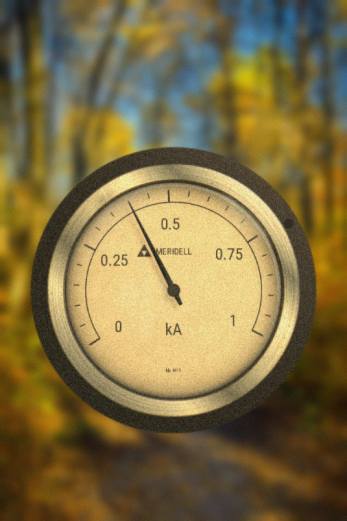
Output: 0.4 kA
